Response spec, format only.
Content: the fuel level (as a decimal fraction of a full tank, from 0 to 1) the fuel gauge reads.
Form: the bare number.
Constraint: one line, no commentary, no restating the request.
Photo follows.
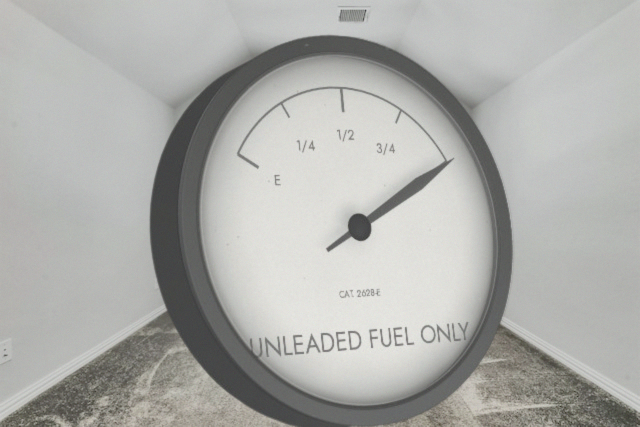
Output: 1
